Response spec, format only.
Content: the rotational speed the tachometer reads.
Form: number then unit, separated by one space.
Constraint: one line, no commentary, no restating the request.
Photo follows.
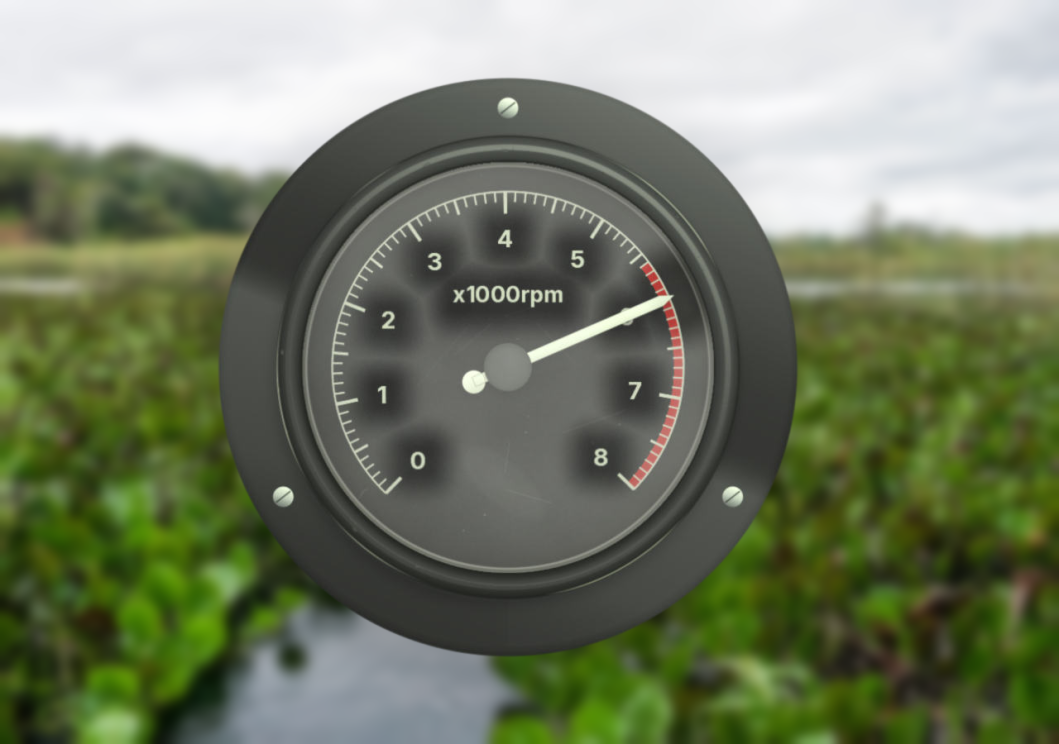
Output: 6000 rpm
